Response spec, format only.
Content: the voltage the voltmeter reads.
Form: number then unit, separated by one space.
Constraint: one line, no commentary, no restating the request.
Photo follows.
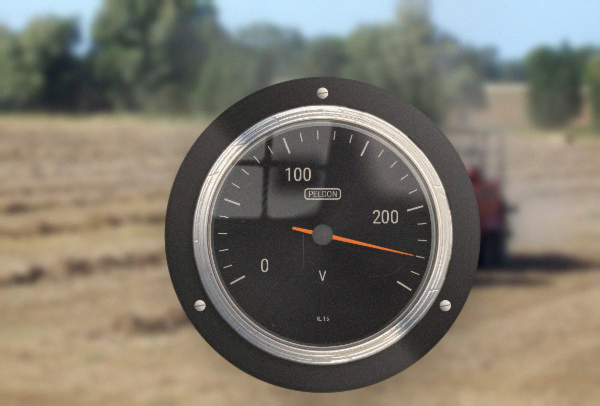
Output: 230 V
